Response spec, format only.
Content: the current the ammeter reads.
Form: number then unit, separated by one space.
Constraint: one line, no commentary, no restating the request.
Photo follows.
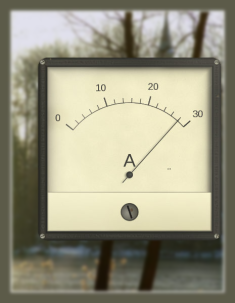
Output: 28 A
